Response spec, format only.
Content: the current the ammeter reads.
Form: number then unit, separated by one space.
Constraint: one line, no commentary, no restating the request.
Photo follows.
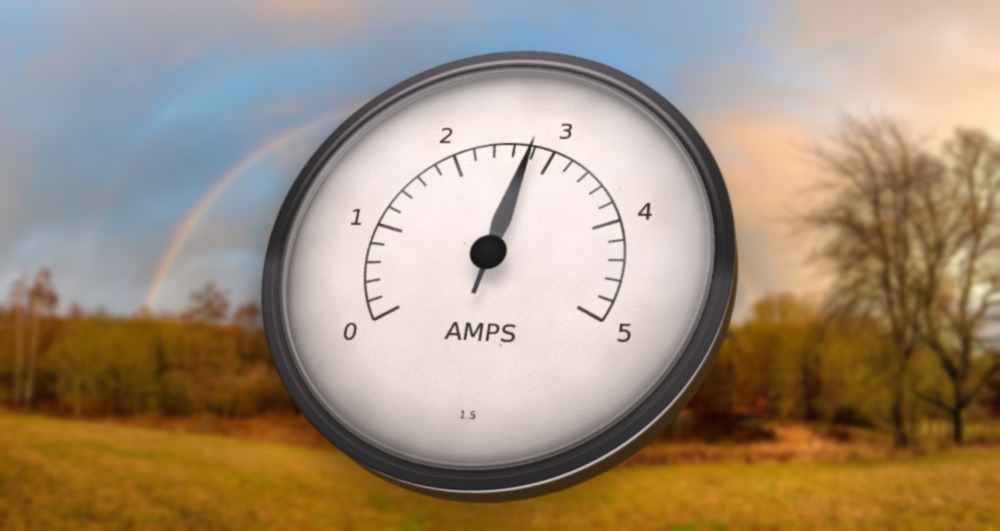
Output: 2.8 A
